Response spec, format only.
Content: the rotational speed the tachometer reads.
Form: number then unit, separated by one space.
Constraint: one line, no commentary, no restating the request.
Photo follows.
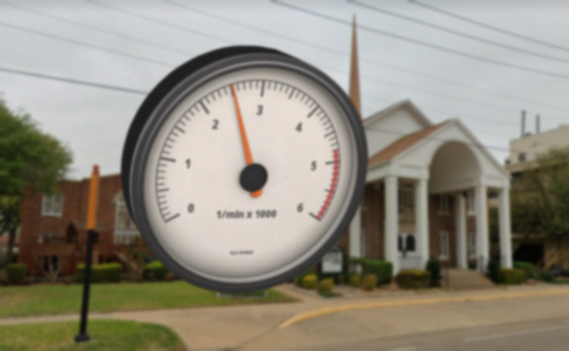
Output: 2500 rpm
